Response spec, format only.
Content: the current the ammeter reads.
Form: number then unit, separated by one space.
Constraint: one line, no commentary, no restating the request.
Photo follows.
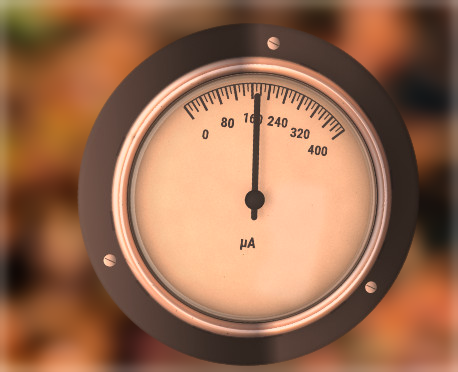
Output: 170 µA
